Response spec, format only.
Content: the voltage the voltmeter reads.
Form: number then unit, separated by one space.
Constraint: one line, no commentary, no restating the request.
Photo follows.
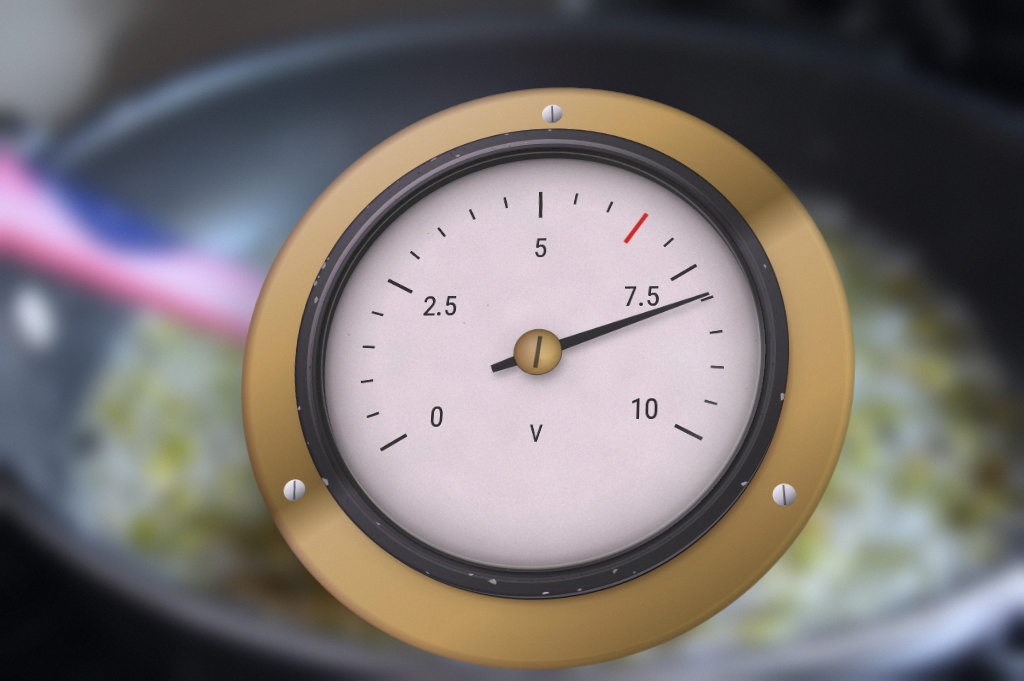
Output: 8 V
